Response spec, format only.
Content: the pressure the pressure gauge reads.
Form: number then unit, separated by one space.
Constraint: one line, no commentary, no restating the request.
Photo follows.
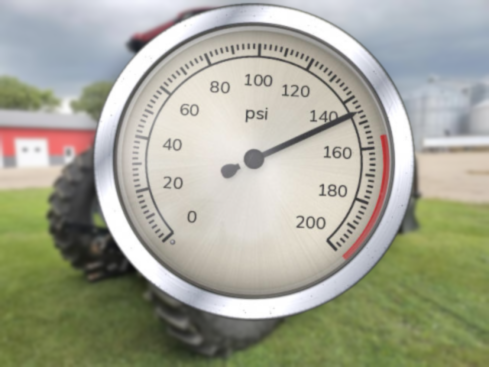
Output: 146 psi
